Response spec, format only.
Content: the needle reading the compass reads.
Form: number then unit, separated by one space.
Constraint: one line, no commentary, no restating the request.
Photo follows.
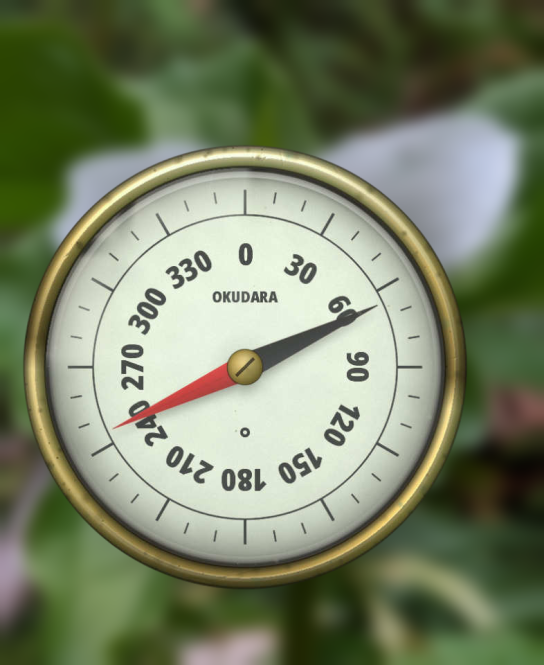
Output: 245 °
